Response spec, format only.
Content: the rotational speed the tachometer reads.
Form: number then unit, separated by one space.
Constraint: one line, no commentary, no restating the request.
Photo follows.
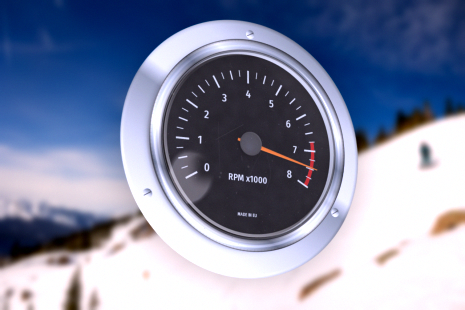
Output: 7500 rpm
